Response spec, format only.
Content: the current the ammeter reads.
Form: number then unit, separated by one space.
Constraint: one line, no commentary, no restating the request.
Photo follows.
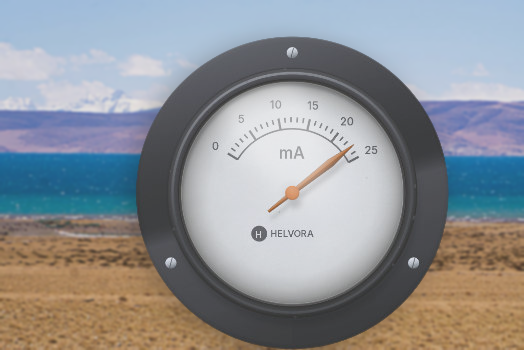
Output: 23 mA
